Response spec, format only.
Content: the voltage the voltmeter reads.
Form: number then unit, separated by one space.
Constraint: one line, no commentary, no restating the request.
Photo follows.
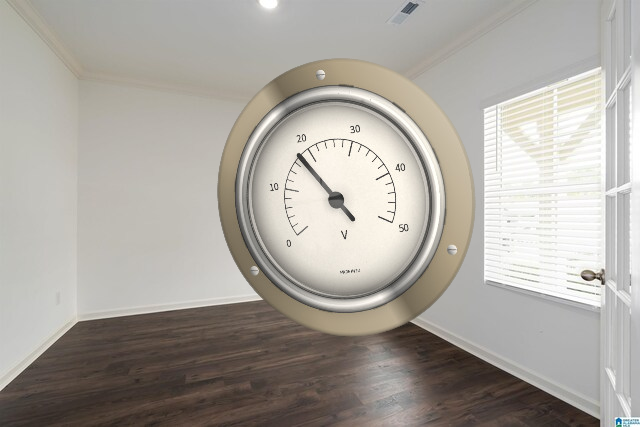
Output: 18 V
